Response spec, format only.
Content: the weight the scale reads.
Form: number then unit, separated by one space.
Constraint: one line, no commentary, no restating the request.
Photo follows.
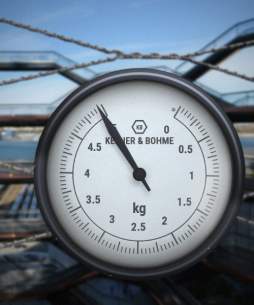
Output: 4.95 kg
